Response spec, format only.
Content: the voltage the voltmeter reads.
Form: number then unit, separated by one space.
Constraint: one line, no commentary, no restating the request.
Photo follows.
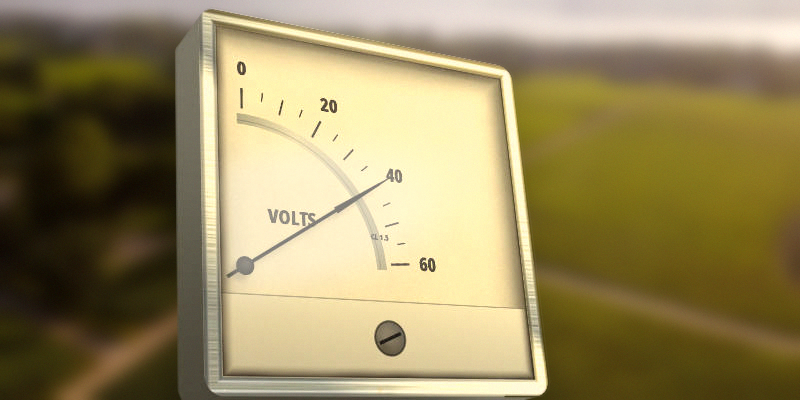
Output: 40 V
